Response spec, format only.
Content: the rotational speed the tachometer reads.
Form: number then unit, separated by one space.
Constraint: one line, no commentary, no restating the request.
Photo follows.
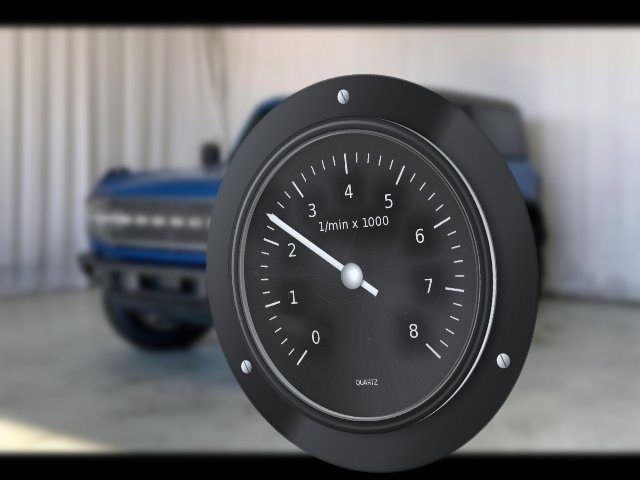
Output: 2400 rpm
